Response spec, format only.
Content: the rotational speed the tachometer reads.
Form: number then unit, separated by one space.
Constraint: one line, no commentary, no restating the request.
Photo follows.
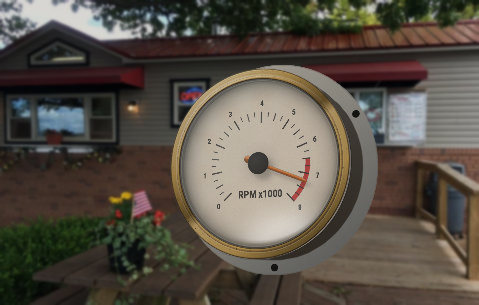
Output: 7250 rpm
